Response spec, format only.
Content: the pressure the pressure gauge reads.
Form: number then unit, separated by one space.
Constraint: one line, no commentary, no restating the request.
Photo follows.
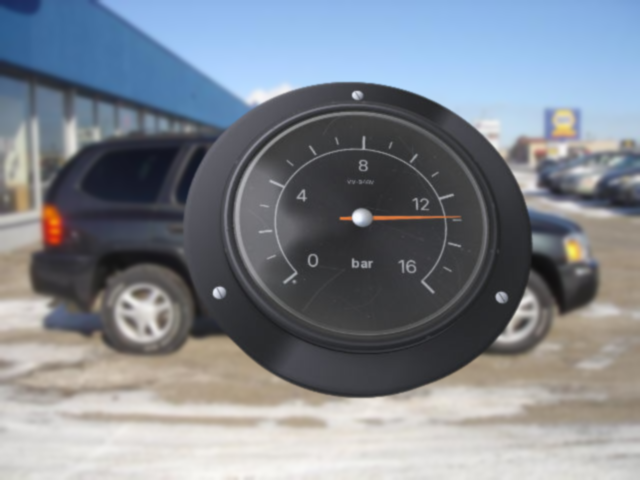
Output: 13 bar
